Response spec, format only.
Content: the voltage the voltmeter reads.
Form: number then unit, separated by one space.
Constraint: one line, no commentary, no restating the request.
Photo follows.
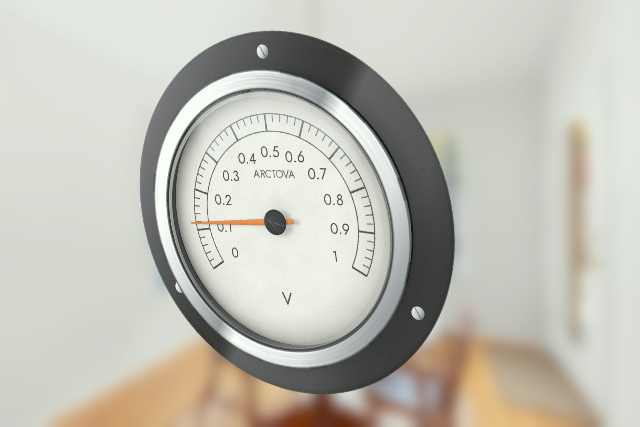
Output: 0.12 V
